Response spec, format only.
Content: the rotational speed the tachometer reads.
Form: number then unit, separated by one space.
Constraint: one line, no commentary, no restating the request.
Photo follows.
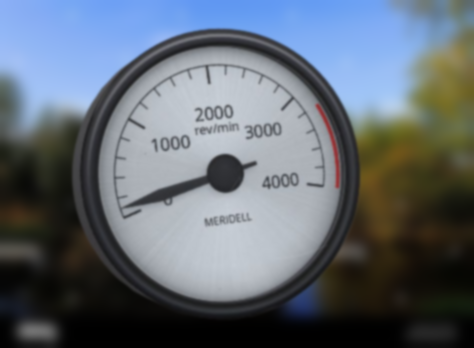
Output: 100 rpm
